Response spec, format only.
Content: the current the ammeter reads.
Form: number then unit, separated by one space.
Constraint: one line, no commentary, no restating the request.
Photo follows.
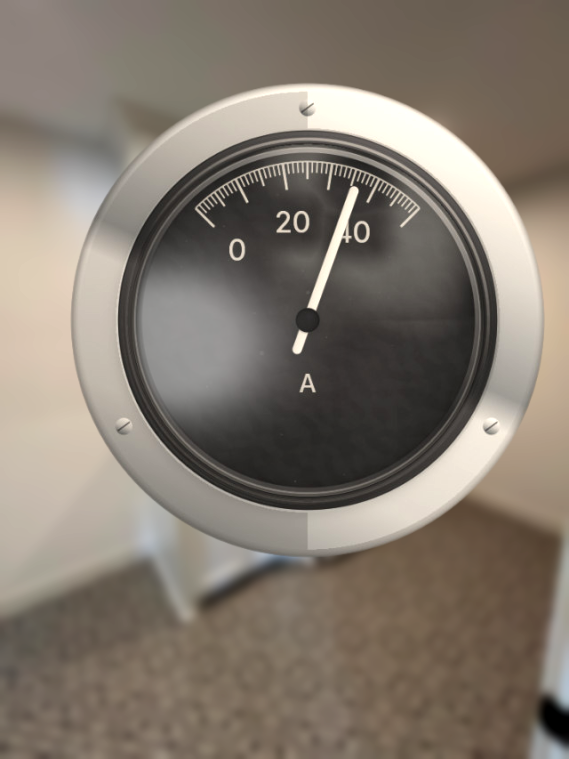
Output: 36 A
